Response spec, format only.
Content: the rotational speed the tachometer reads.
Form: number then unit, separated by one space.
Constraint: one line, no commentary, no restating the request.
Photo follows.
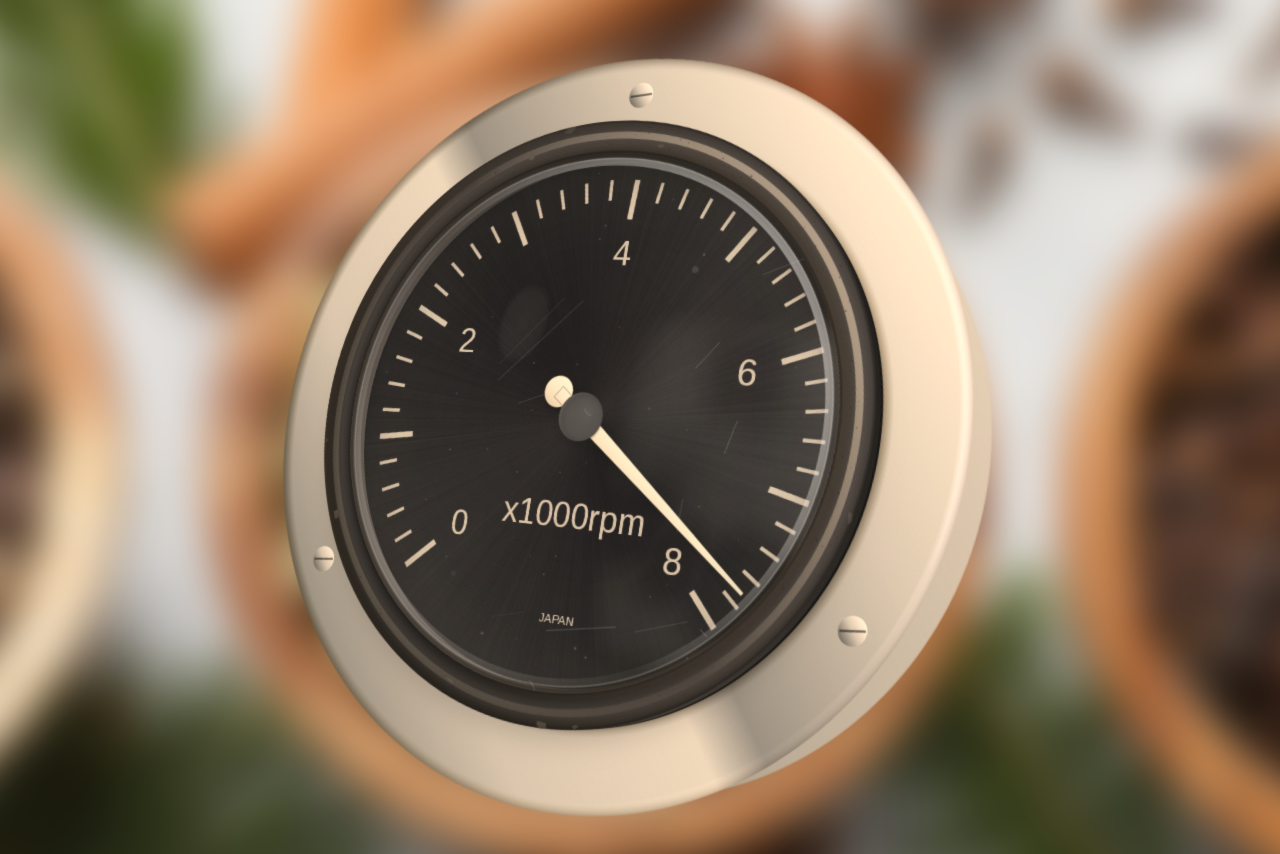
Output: 7700 rpm
